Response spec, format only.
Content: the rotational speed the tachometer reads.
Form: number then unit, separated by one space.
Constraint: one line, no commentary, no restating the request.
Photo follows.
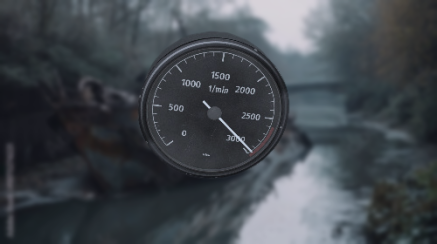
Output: 2950 rpm
